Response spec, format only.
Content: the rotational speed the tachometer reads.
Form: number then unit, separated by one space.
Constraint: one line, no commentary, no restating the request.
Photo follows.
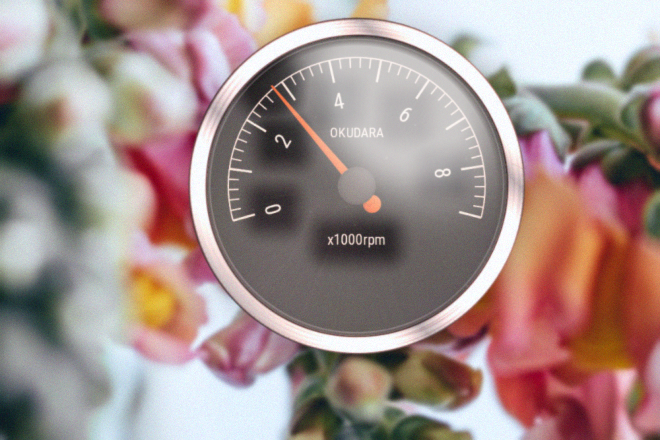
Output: 2800 rpm
